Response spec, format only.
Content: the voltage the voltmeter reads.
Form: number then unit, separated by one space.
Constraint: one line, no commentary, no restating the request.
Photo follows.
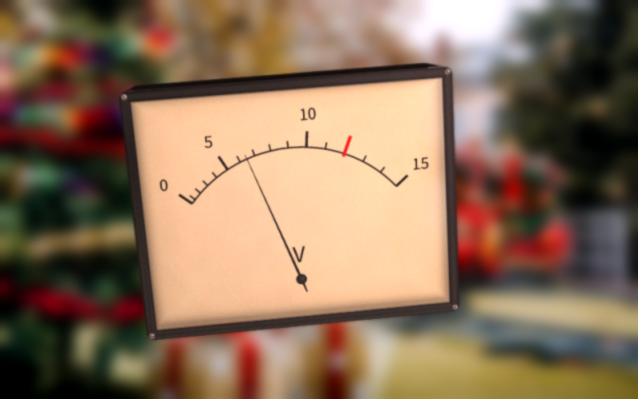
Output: 6.5 V
